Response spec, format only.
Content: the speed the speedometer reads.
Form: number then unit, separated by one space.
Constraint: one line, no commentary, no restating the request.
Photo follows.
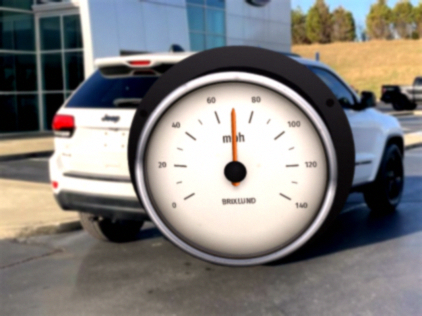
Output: 70 mph
